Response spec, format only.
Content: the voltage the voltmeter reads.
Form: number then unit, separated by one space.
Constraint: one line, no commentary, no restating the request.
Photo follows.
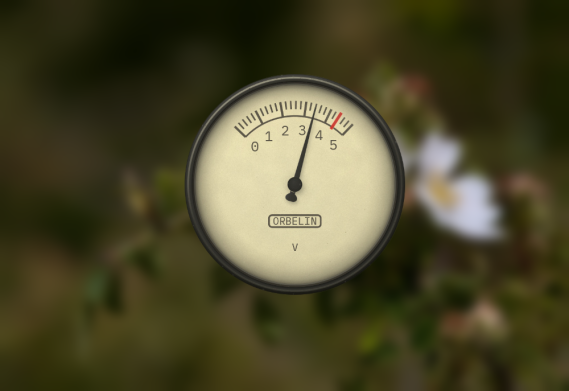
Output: 3.4 V
